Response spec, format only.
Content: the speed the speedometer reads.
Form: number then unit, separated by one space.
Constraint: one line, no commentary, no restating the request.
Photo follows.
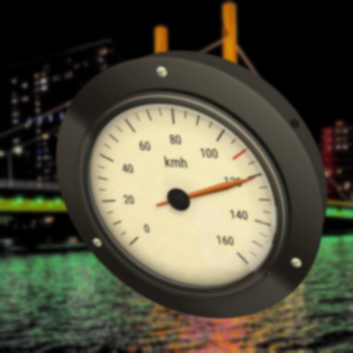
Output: 120 km/h
